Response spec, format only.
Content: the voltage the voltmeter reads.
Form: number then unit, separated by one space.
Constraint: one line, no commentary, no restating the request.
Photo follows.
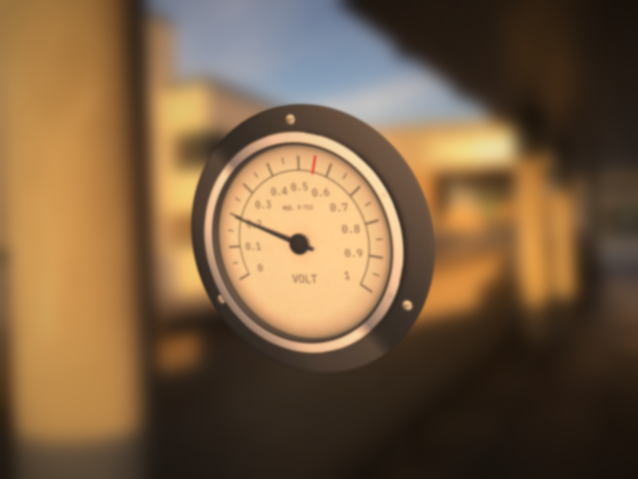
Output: 0.2 V
